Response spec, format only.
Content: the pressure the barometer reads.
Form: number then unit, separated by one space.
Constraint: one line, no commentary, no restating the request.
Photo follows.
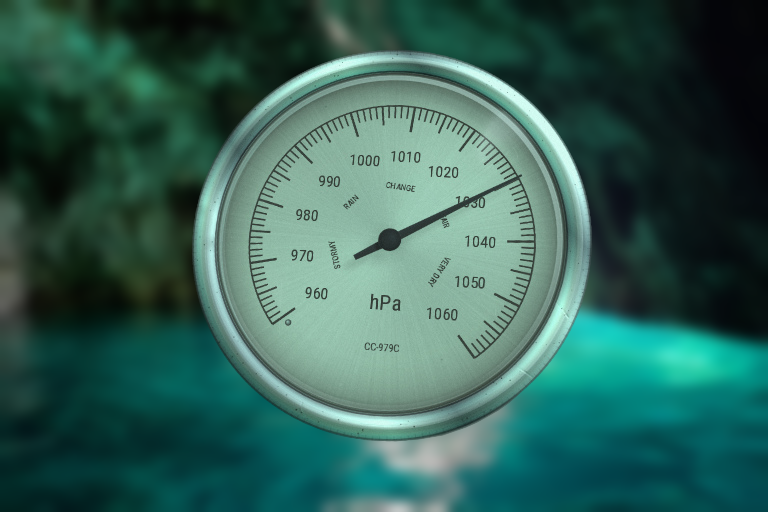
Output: 1030 hPa
